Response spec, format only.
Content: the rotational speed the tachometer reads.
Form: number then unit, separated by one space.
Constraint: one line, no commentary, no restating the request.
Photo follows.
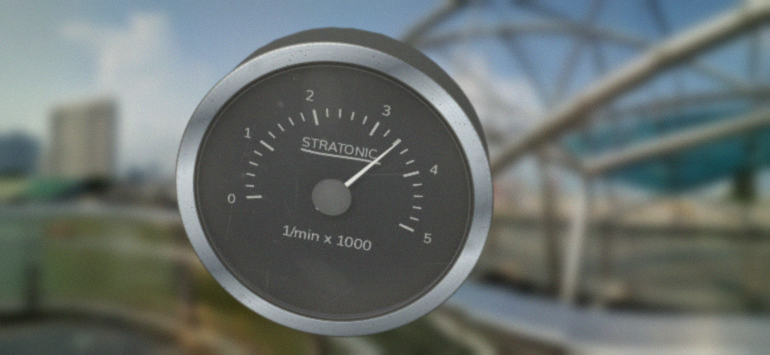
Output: 3400 rpm
